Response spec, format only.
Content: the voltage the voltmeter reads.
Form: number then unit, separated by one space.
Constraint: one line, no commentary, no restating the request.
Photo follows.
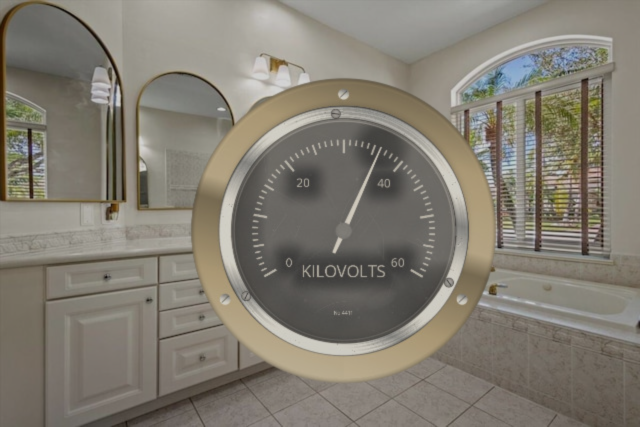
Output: 36 kV
